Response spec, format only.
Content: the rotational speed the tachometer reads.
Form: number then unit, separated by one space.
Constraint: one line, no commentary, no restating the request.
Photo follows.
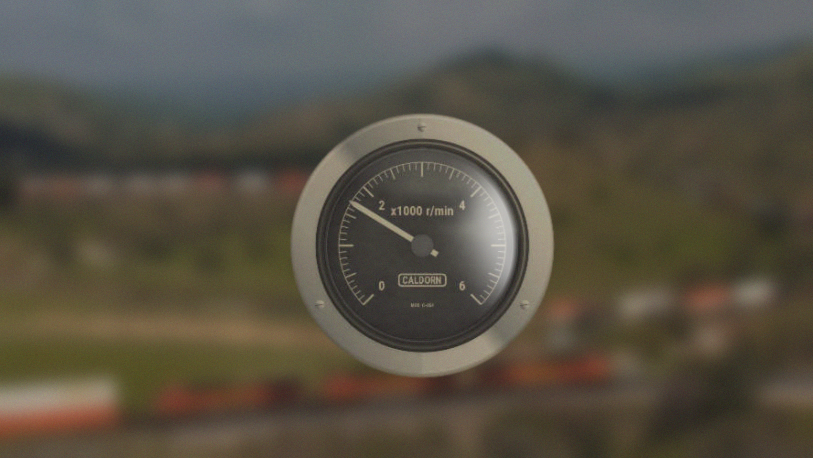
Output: 1700 rpm
